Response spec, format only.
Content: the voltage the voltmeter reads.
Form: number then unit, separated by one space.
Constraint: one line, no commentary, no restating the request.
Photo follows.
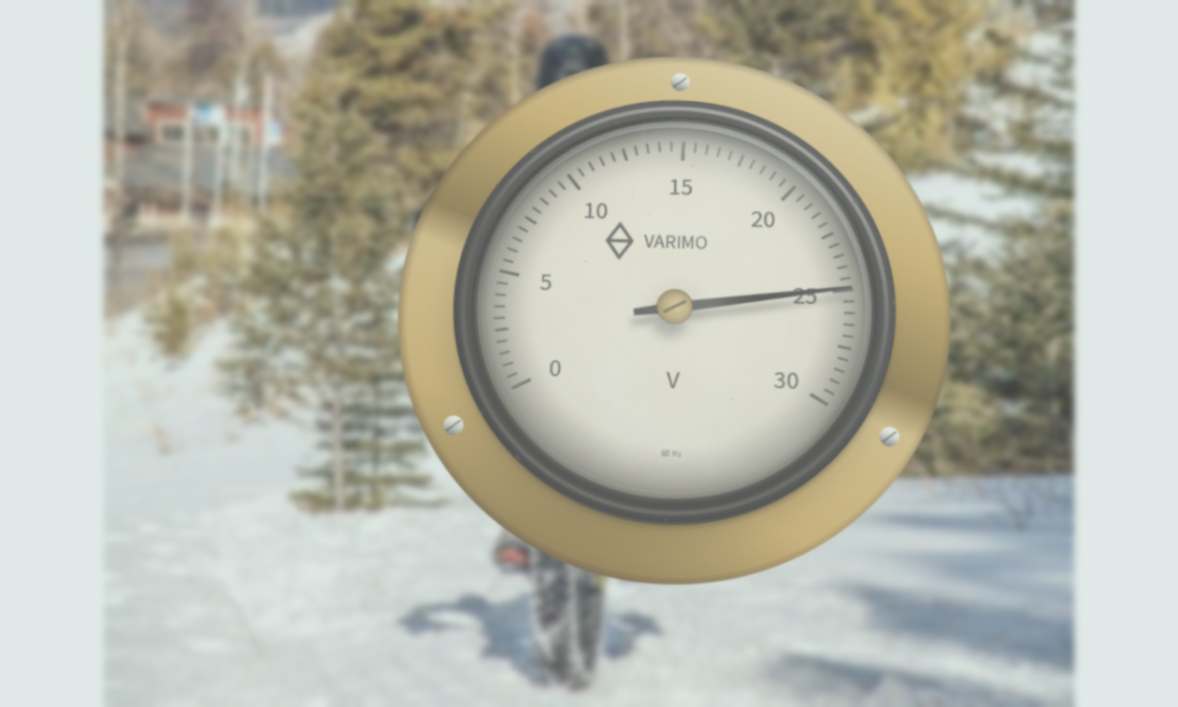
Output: 25 V
